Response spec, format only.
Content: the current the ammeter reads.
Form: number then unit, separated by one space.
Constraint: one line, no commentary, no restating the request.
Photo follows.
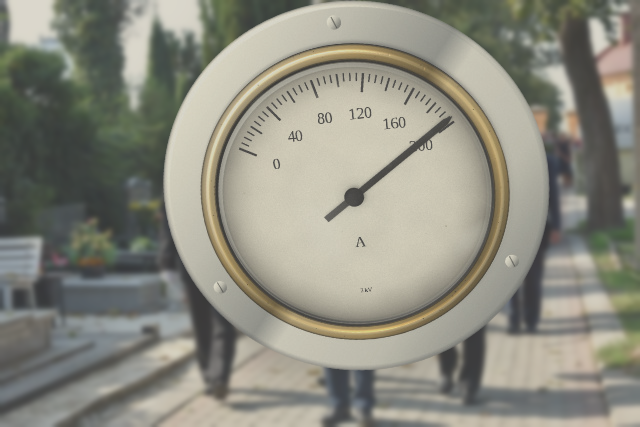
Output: 195 A
